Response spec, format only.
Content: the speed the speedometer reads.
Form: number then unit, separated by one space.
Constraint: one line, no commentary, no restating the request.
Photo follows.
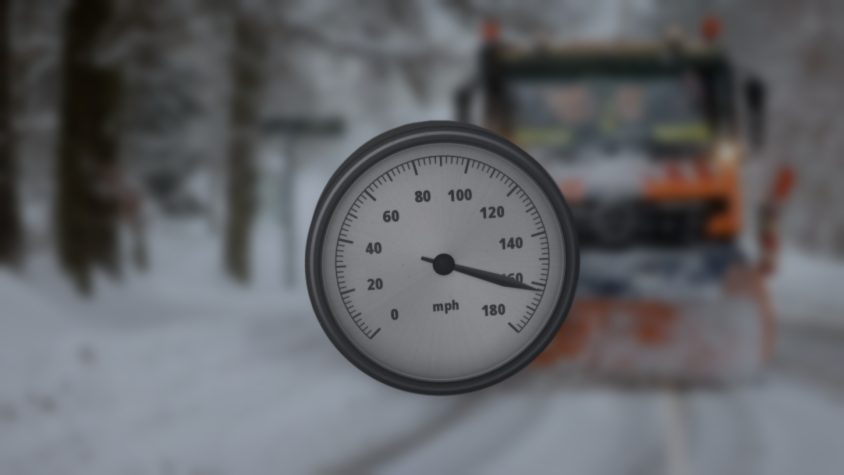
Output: 162 mph
